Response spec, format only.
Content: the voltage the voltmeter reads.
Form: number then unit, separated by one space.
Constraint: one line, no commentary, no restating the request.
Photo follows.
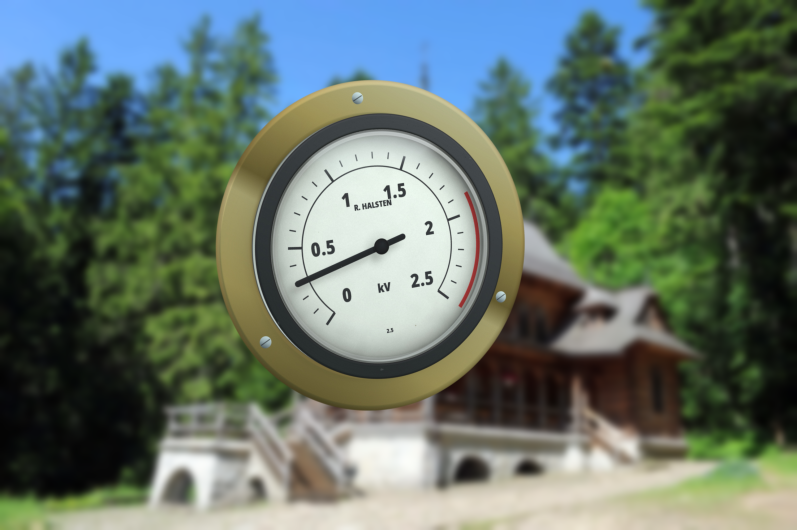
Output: 0.3 kV
